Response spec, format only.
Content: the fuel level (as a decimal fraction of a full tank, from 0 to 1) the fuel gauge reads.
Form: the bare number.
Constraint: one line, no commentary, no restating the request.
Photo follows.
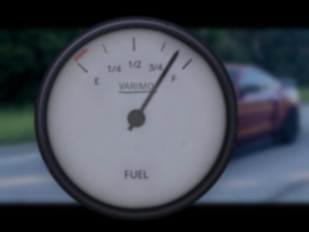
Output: 0.875
